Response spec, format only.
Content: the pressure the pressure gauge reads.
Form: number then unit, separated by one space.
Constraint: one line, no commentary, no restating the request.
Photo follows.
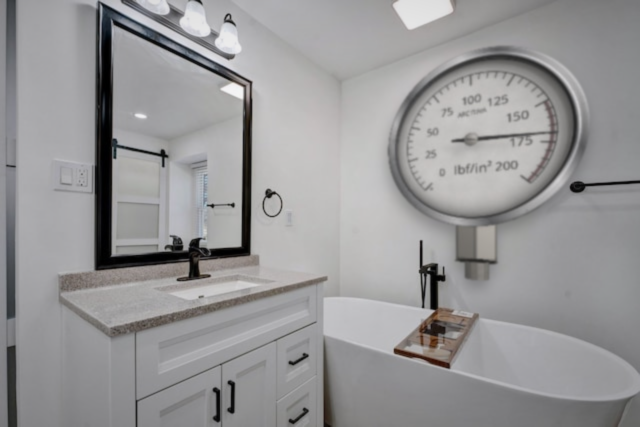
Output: 170 psi
